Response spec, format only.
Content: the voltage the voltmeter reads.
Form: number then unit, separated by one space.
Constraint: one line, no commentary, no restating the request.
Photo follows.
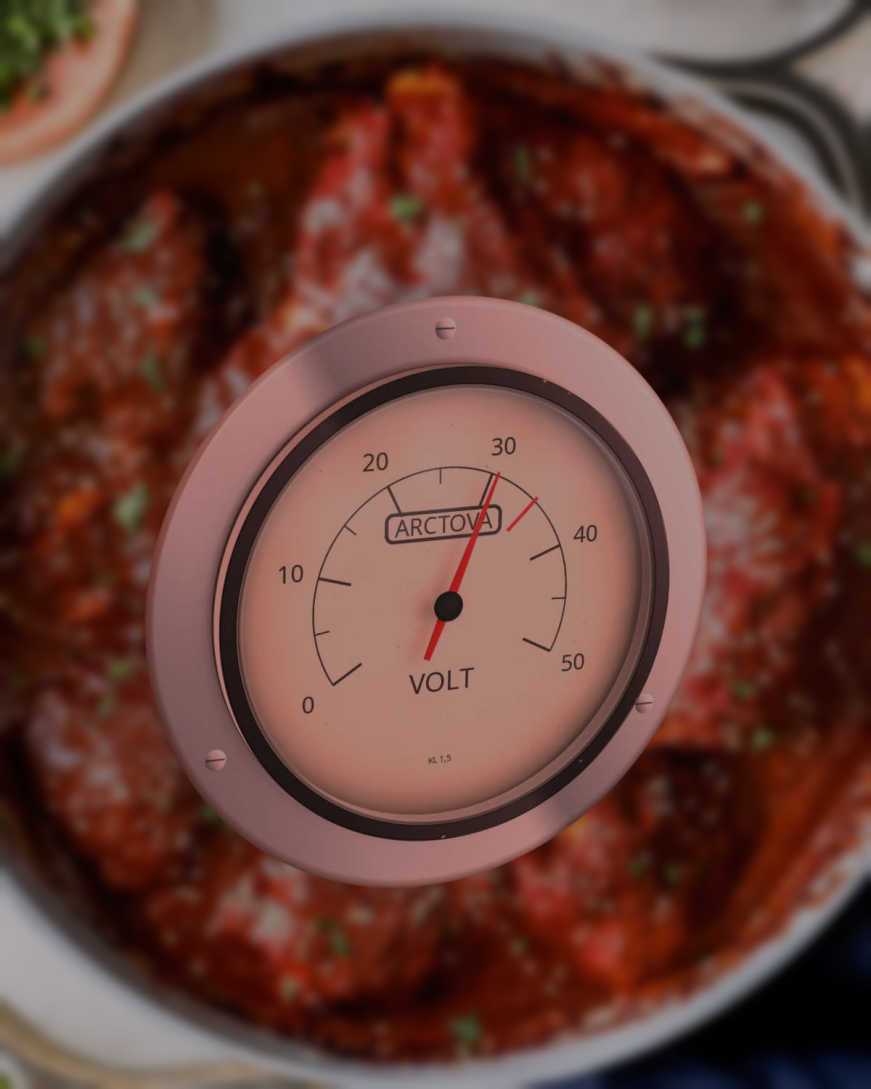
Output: 30 V
